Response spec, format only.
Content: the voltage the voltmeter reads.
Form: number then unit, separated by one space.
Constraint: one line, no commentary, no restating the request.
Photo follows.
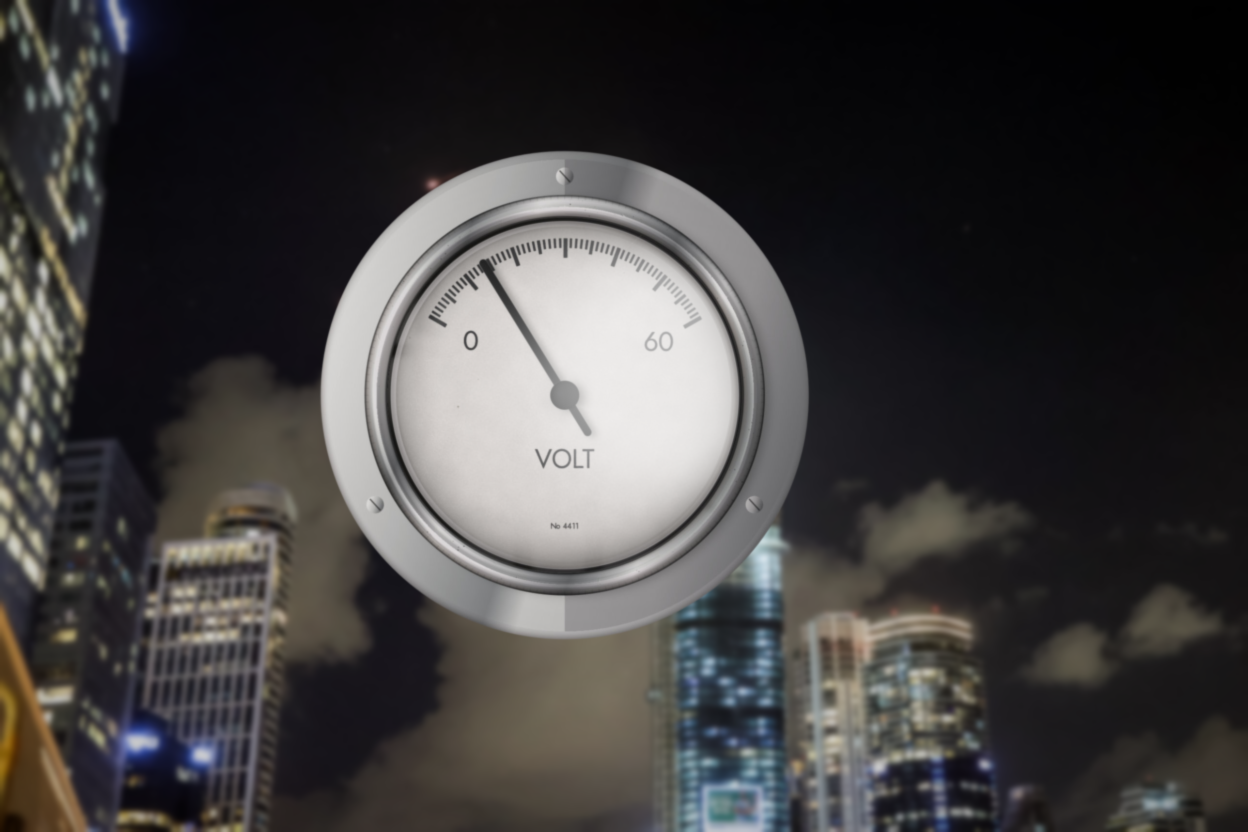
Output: 14 V
